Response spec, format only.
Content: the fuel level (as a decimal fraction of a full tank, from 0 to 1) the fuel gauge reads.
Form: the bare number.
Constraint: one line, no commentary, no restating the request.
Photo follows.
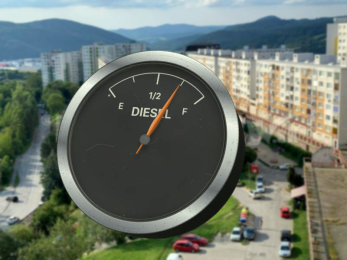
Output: 0.75
